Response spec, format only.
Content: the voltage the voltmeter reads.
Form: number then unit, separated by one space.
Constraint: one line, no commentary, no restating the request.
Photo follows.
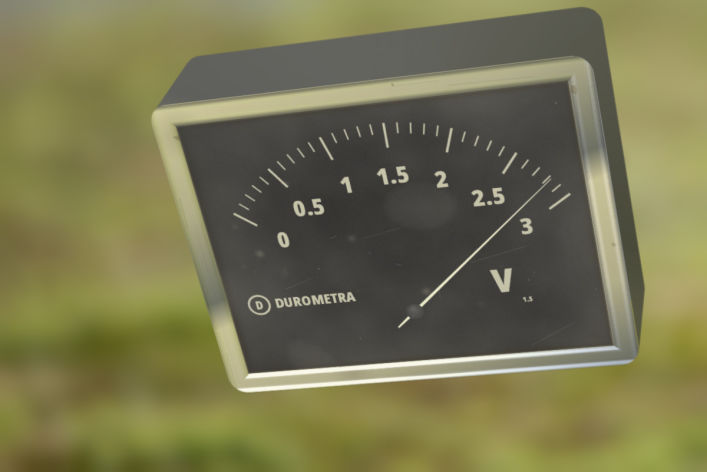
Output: 2.8 V
